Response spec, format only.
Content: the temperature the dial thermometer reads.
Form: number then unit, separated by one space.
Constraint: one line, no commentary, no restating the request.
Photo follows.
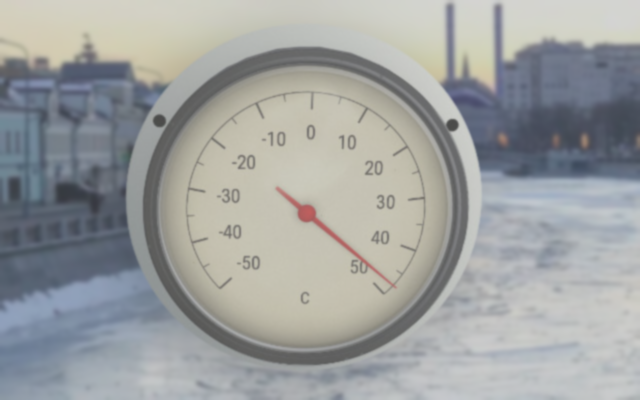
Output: 47.5 °C
